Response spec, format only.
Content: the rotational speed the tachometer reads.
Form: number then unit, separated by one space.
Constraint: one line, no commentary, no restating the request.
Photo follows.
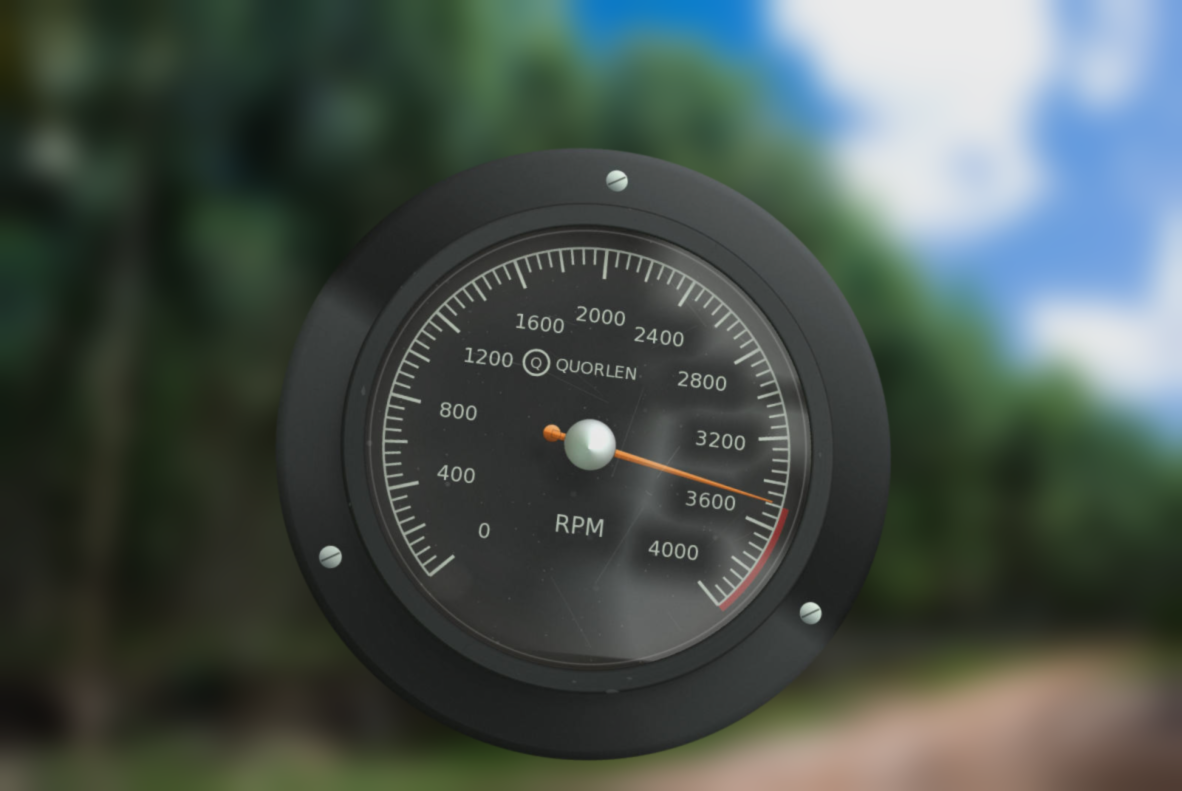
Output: 3500 rpm
